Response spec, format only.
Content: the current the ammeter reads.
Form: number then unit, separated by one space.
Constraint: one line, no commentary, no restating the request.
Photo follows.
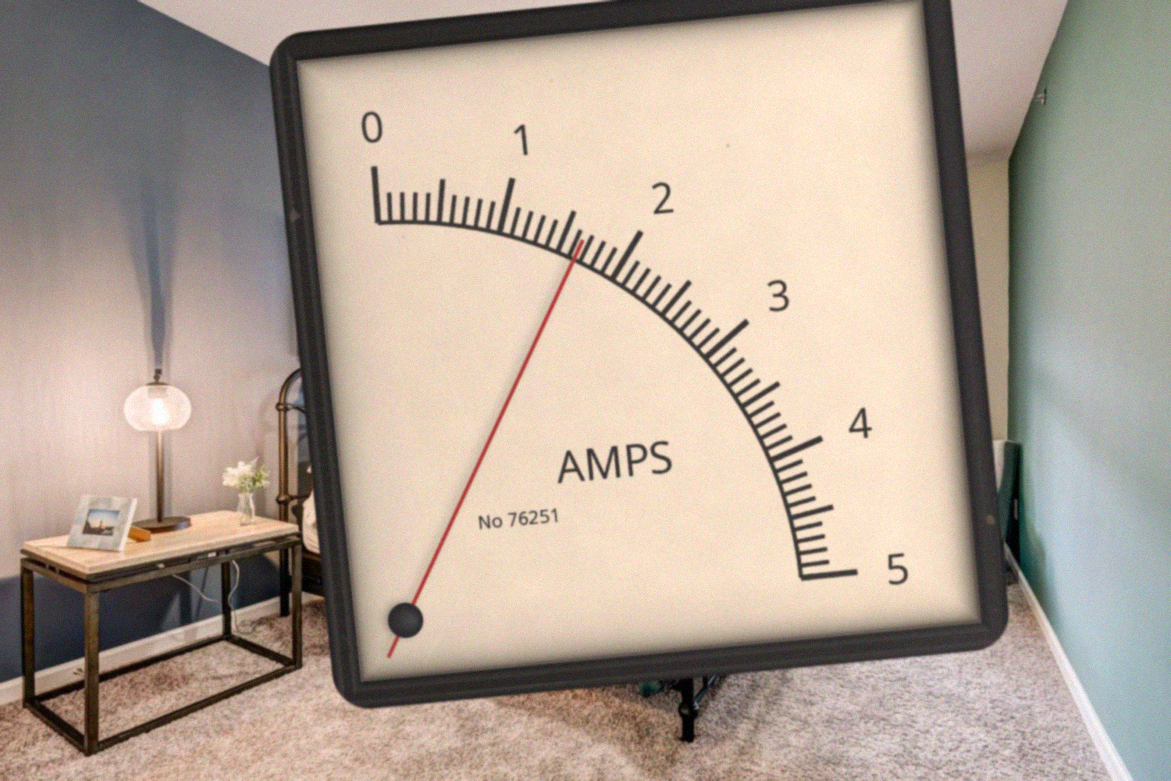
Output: 1.65 A
